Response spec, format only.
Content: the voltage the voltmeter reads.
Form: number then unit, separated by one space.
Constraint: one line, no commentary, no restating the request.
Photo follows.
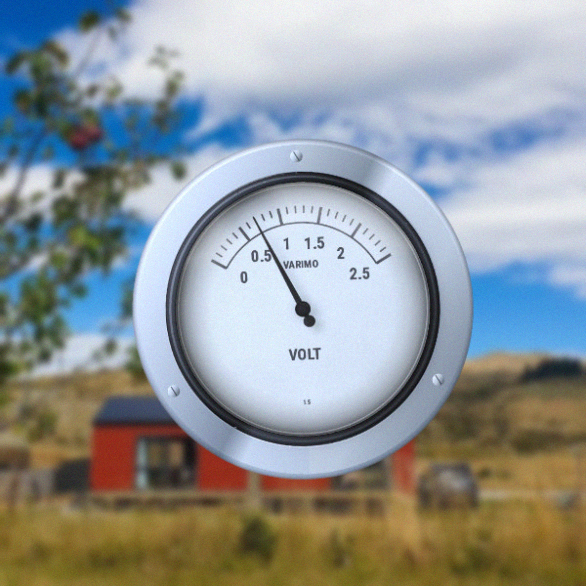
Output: 0.7 V
